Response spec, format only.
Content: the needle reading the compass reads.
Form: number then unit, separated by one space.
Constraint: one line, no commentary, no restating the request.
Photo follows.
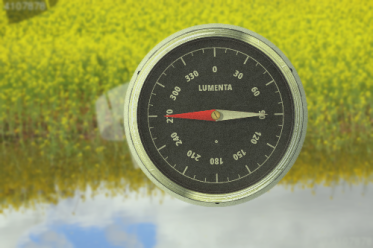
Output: 270 °
